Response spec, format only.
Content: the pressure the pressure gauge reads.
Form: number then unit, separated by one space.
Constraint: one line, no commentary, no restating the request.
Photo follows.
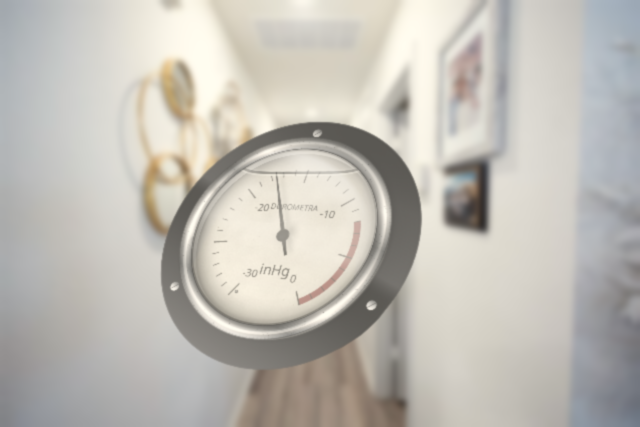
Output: -17.5 inHg
